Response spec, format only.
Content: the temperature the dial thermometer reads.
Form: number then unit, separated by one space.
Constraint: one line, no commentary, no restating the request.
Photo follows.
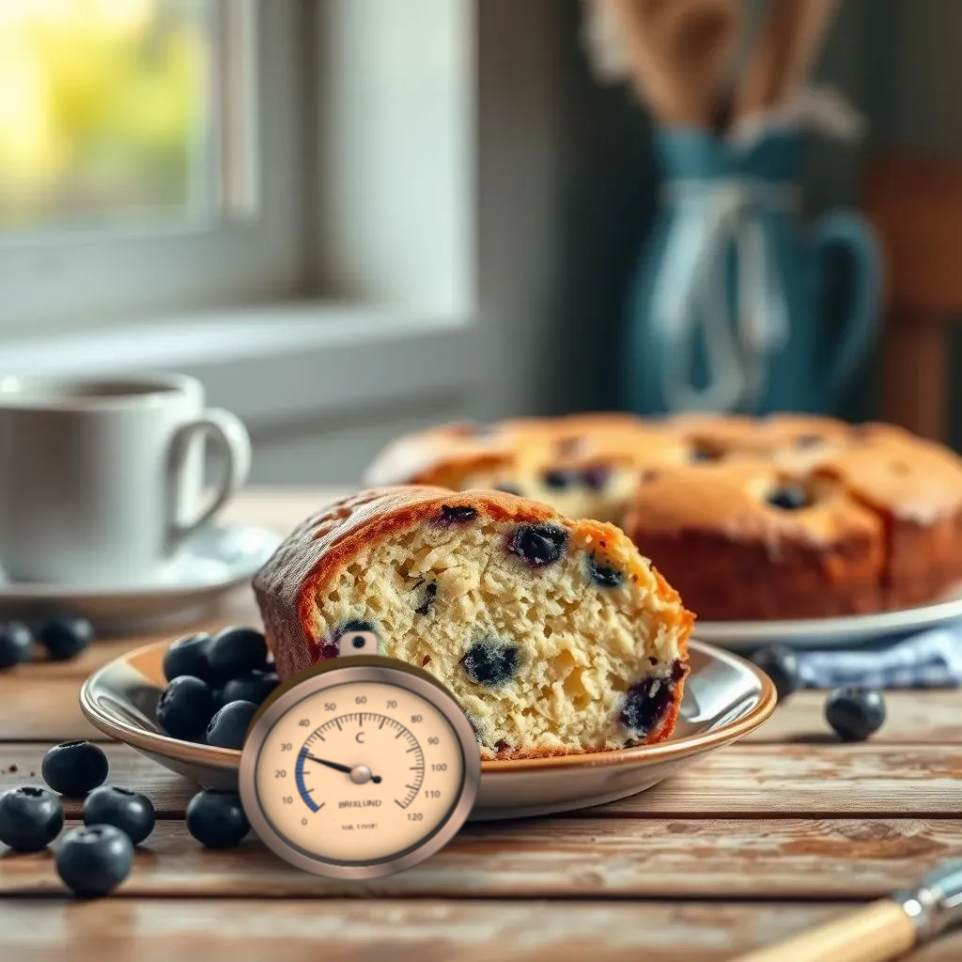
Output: 30 °C
